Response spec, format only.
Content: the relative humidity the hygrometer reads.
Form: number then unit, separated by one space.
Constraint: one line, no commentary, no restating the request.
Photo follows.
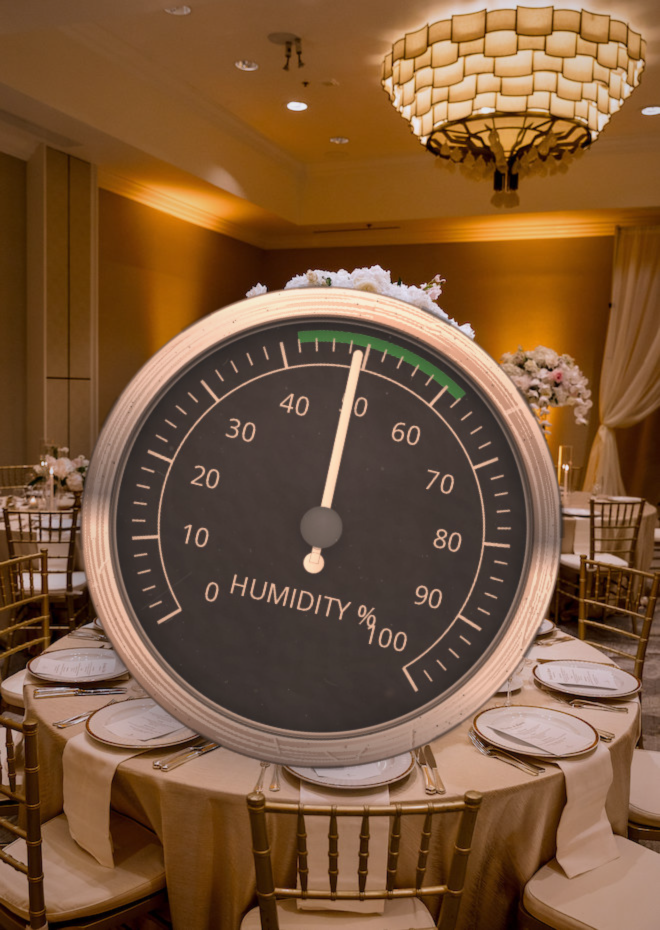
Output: 49 %
